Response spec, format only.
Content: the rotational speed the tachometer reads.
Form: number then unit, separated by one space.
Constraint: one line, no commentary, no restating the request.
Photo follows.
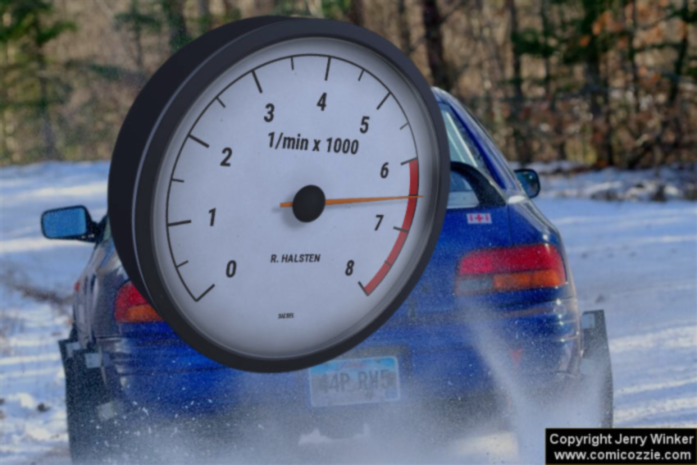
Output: 6500 rpm
